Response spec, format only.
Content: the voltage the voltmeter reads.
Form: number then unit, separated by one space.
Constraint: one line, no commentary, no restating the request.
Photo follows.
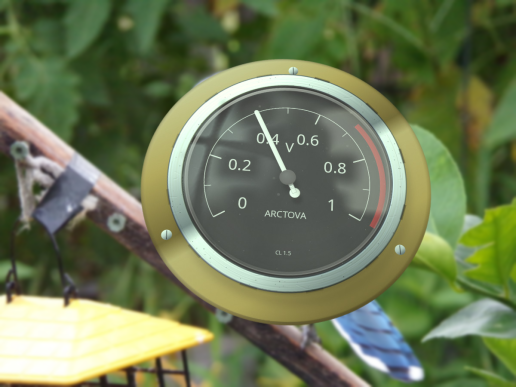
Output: 0.4 V
